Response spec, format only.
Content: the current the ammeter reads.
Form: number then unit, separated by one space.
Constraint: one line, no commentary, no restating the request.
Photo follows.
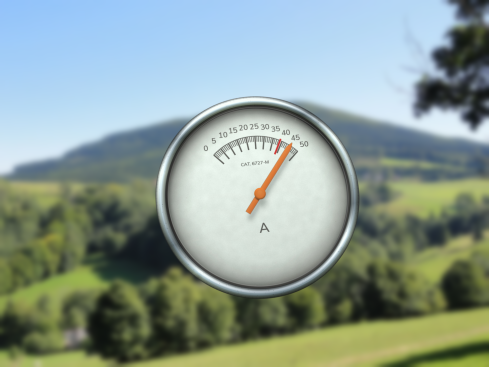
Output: 45 A
